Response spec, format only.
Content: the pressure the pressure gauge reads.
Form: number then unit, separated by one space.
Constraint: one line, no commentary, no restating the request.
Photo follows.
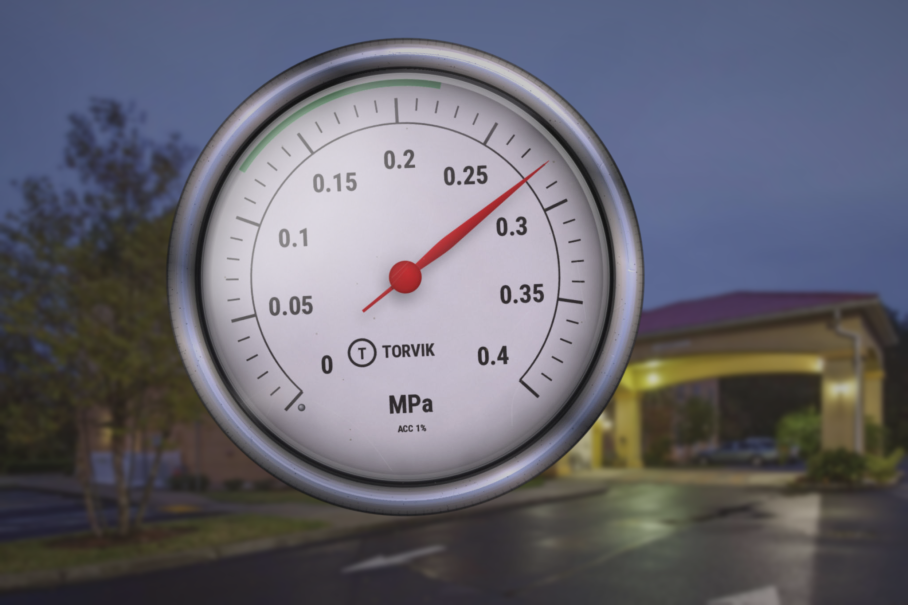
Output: 0.28 MPa
